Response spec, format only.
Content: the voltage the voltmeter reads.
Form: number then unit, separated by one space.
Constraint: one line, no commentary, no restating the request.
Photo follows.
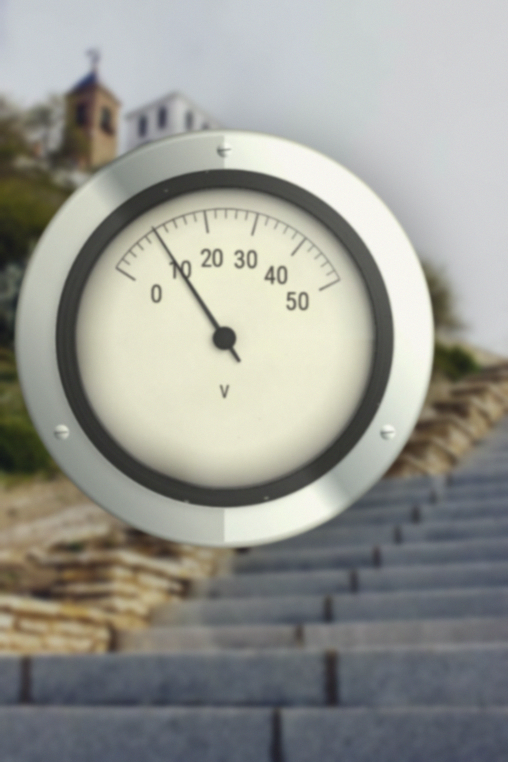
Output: 10 V
